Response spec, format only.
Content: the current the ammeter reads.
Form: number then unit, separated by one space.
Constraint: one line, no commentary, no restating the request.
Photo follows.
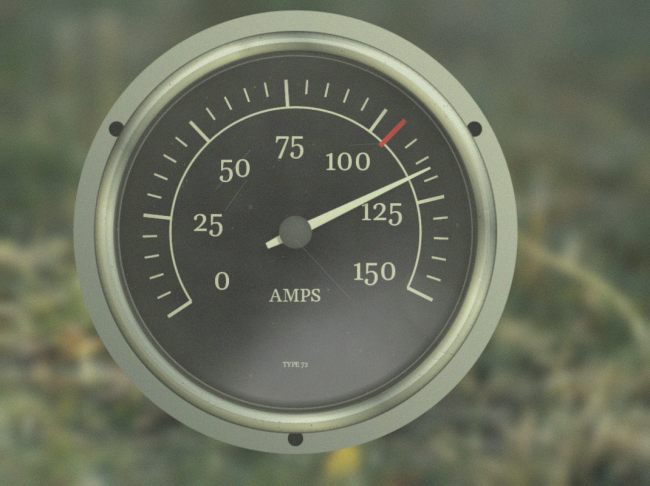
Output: 117.5 A
